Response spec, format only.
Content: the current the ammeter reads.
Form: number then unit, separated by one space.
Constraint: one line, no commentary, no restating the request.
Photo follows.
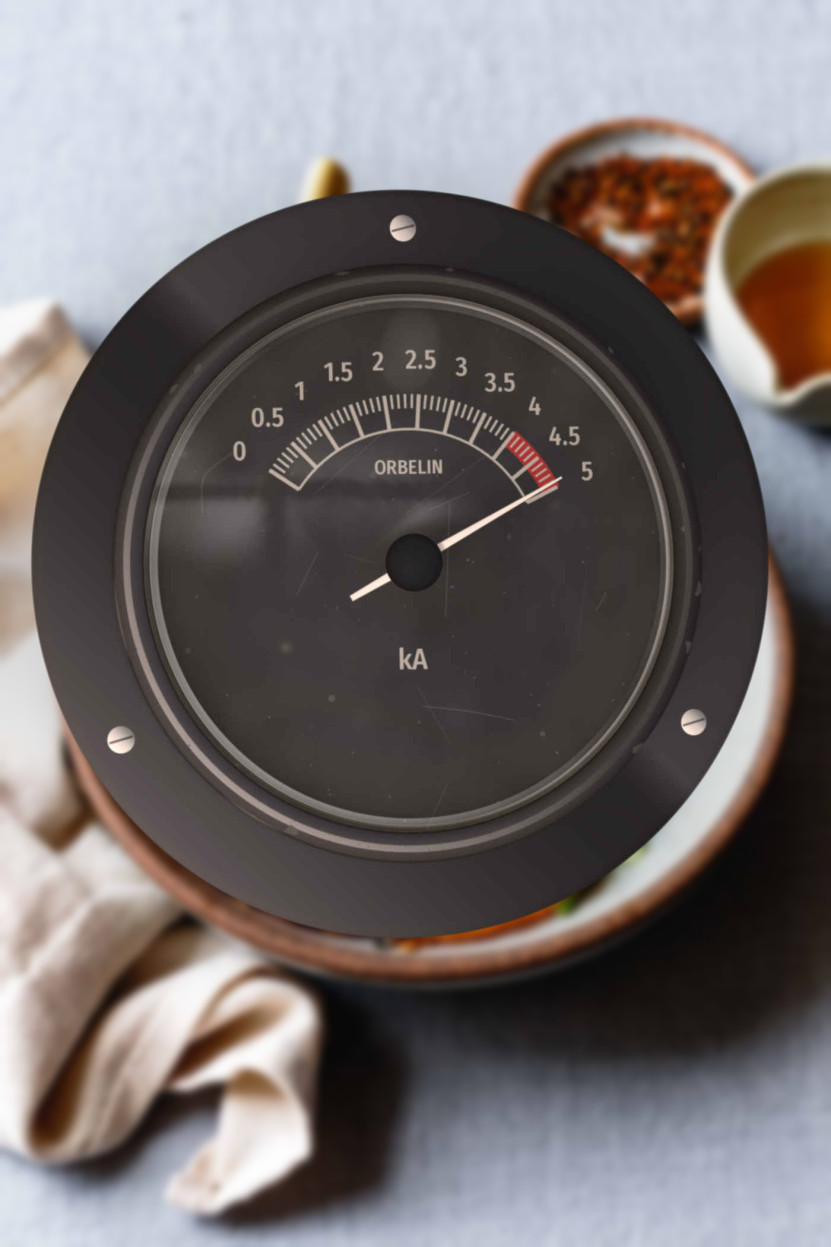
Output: 4.9 kA
